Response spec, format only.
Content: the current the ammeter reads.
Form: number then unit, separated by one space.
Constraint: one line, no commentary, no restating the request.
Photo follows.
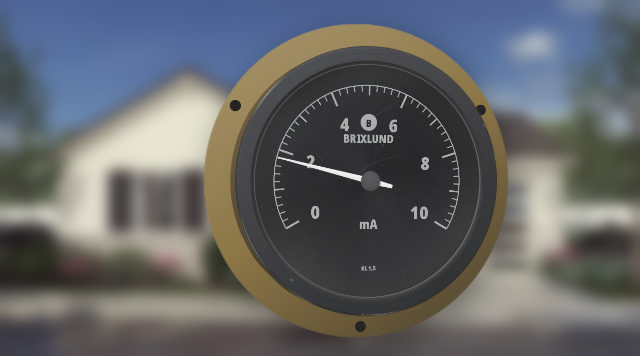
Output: 1.8 mA
